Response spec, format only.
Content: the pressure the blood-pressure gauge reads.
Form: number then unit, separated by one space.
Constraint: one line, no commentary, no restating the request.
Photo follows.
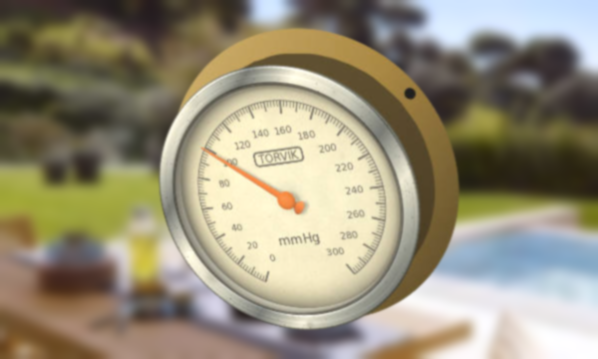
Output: 100 mmHg
